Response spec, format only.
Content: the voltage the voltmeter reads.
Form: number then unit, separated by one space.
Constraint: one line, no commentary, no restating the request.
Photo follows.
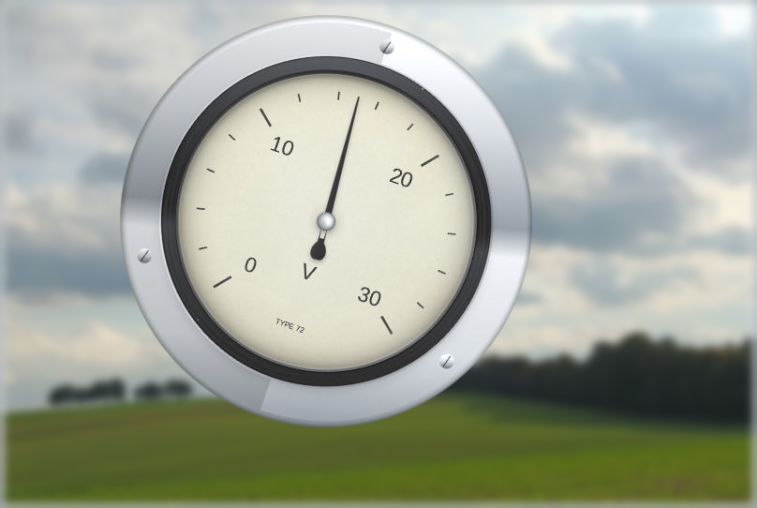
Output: 15 V
